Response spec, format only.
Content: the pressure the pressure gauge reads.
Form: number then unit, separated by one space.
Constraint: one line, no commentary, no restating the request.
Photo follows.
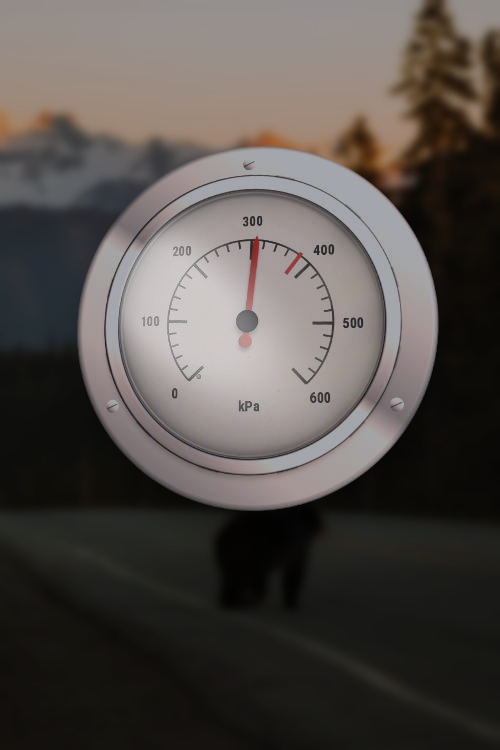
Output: 310 kPa
